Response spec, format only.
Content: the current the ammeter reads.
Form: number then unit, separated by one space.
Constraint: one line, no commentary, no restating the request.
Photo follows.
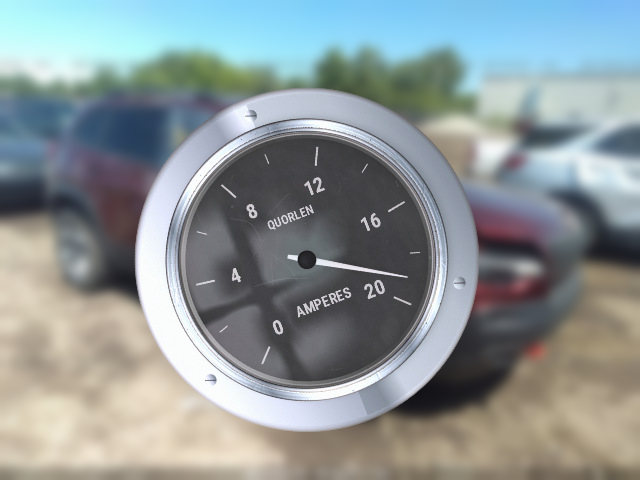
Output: 19 A
